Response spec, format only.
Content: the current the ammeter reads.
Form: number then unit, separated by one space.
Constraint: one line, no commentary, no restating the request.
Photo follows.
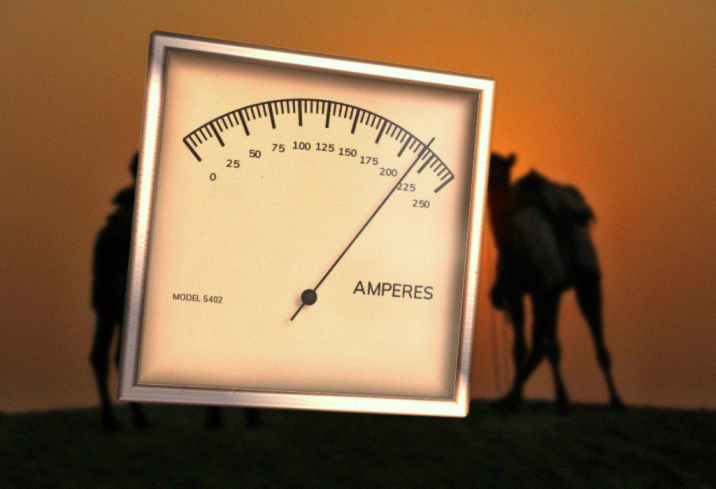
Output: 215 A
